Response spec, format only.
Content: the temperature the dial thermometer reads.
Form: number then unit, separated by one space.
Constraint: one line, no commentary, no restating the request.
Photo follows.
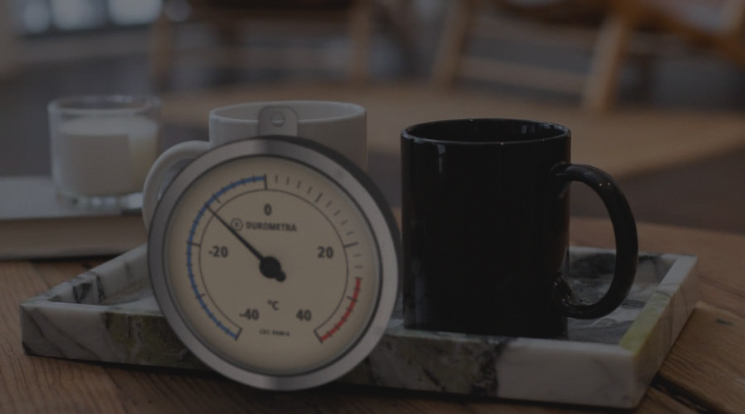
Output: -12 °C
